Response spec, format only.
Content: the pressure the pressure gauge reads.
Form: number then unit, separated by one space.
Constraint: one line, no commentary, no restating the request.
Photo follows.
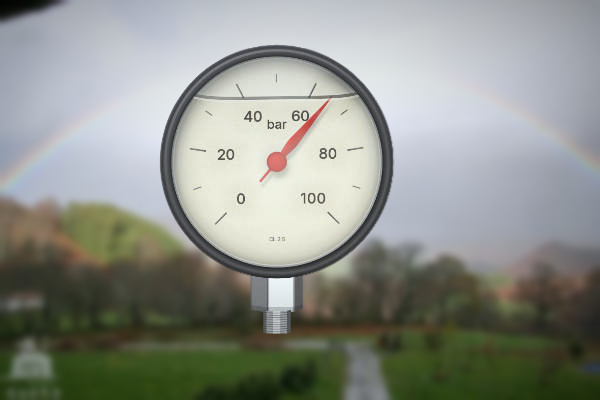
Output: 65 bar
